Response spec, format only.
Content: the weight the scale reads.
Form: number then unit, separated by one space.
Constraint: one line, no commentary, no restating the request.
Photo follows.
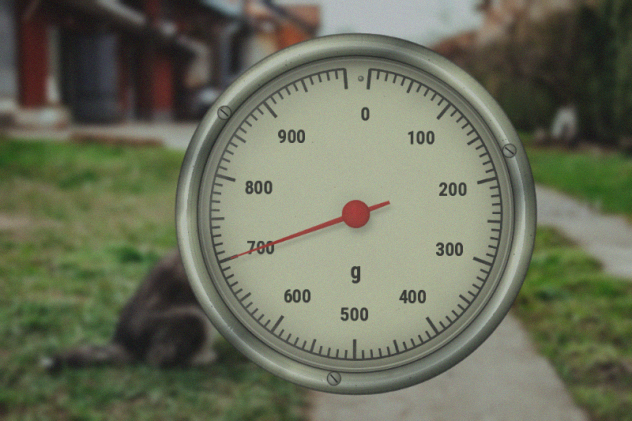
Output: 700 g
